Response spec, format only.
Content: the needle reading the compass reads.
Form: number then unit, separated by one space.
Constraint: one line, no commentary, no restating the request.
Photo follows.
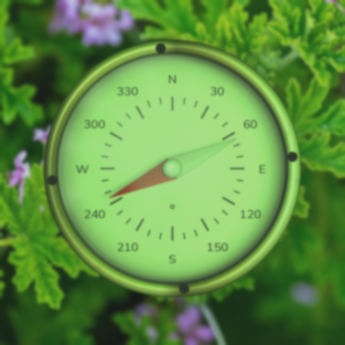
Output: 245 °
